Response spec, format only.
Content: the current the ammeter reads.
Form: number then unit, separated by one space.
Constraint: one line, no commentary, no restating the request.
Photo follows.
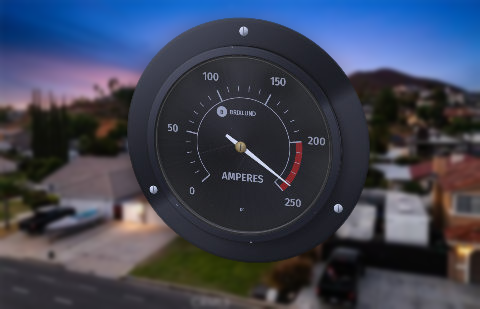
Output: 240 A
